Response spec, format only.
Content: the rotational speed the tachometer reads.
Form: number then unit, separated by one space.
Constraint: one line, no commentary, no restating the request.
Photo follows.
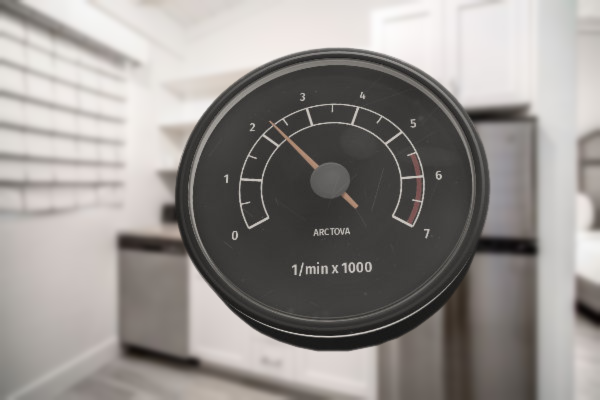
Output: 2250 rpm
